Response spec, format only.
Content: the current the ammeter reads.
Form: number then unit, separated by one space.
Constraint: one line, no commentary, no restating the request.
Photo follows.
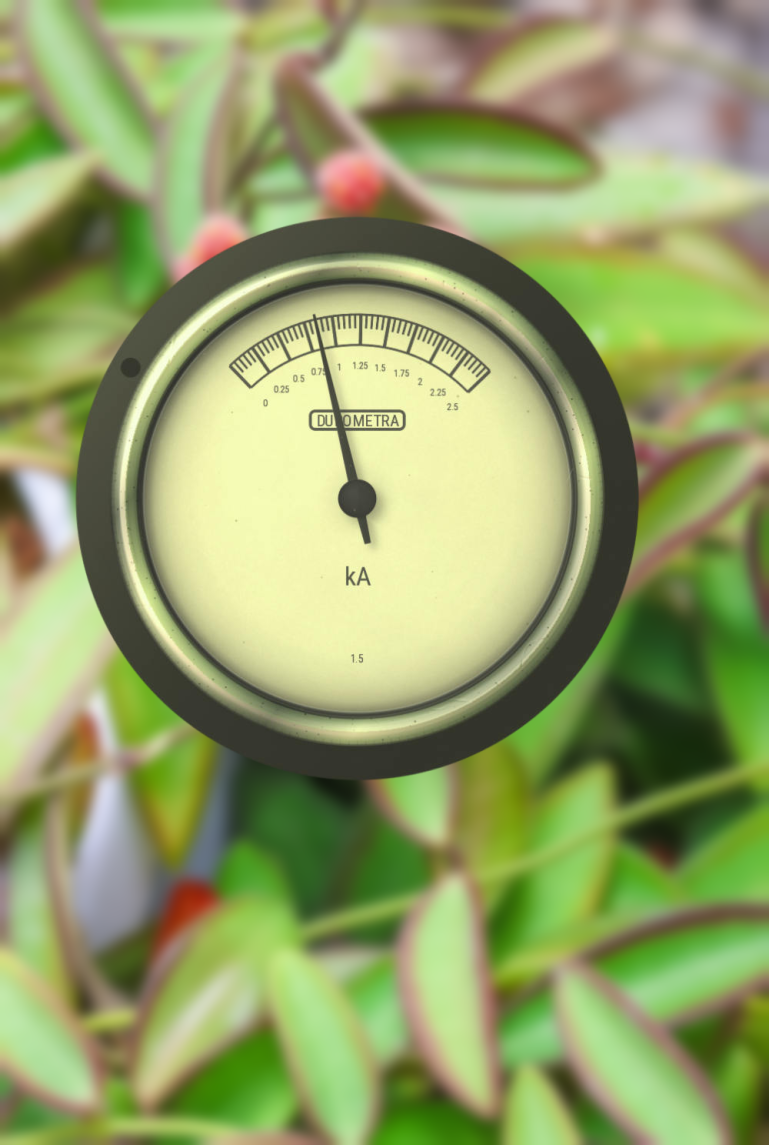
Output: 0.85 kA
